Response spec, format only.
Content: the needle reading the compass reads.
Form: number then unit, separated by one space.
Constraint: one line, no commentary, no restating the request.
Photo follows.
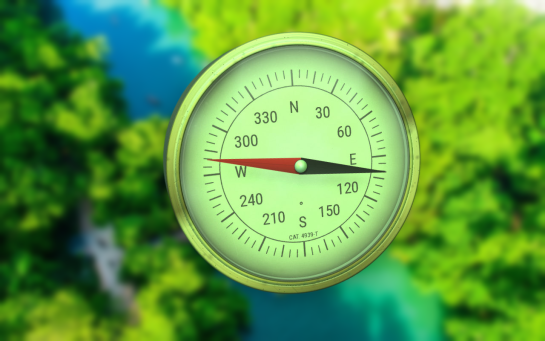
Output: 280 °
